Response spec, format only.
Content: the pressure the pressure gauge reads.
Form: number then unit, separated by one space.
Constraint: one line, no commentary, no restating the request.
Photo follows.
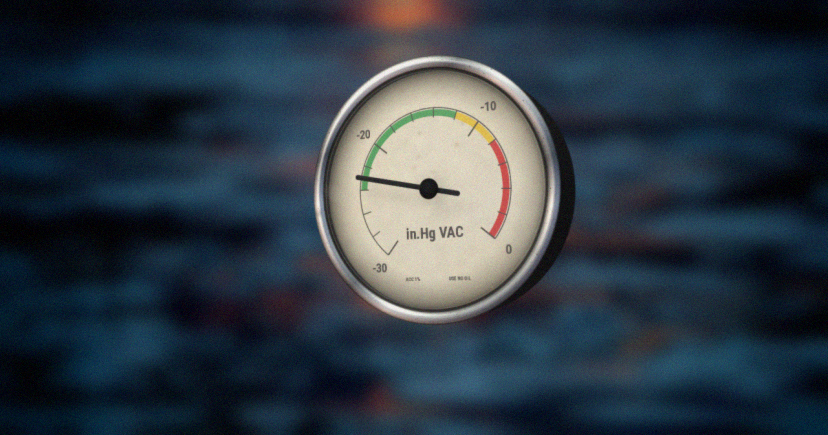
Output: -23 inHg
